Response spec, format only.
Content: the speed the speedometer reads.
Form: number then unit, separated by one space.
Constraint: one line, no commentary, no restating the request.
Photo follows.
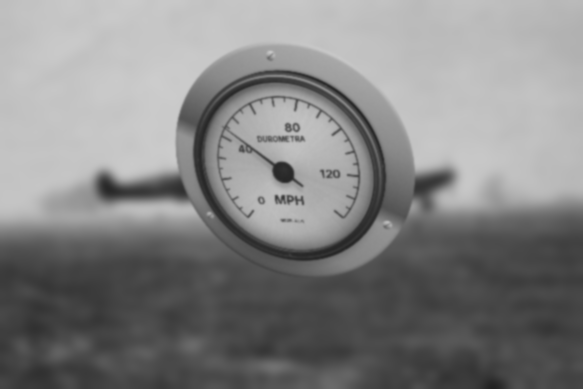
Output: 45 mph
